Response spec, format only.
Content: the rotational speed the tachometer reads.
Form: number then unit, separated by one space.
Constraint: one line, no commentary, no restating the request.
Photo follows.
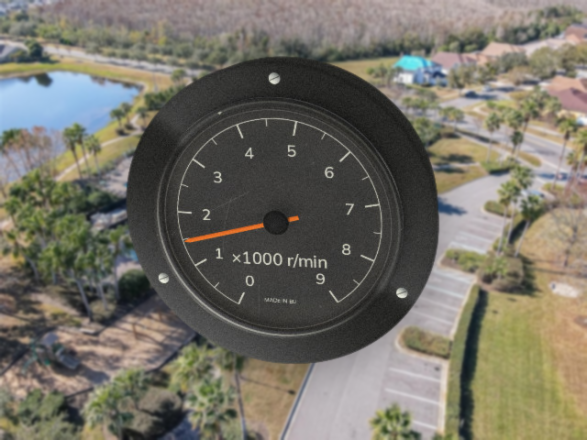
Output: 1500 rpm
